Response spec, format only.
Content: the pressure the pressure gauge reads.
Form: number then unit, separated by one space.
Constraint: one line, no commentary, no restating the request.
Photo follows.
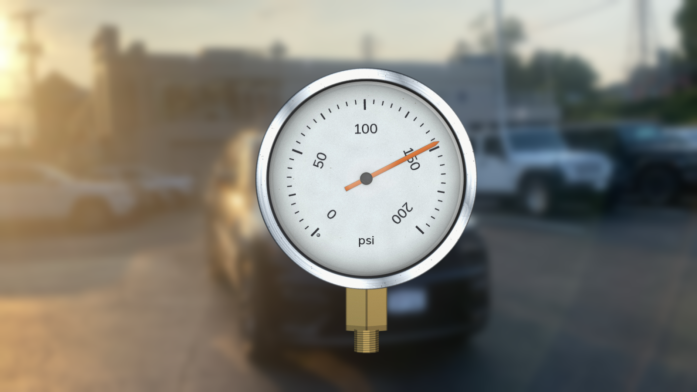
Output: 147.5 psi
